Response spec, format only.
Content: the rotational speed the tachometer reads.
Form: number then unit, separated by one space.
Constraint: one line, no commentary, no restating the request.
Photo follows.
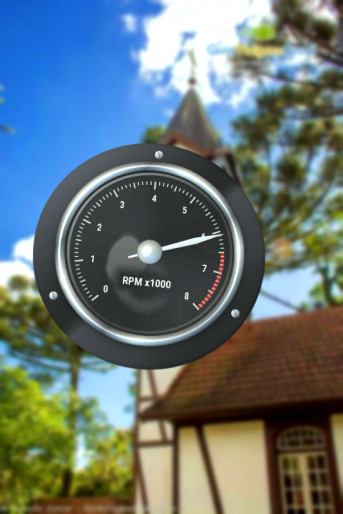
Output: 6100 rpm
